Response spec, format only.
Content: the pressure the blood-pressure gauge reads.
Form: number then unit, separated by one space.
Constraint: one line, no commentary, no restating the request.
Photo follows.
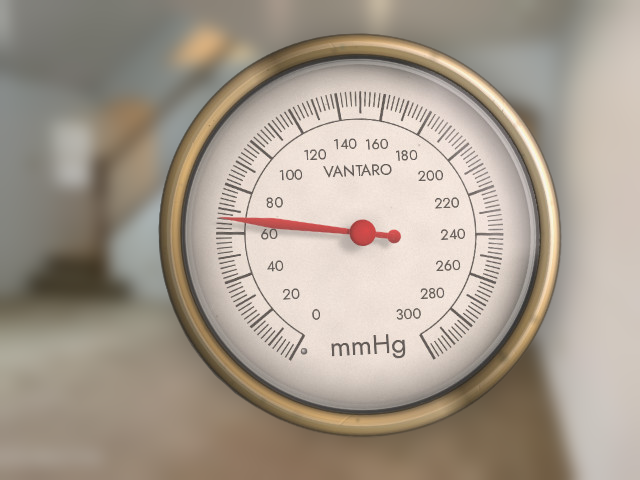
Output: 66 mmHg
